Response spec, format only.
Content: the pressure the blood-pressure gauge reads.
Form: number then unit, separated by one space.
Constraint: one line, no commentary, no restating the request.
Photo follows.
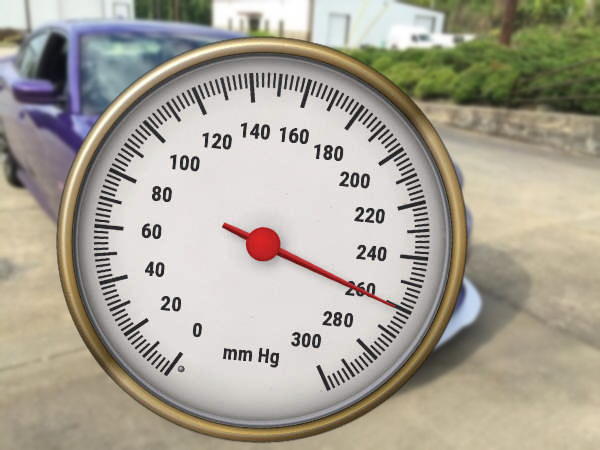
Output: 260 mmHg
